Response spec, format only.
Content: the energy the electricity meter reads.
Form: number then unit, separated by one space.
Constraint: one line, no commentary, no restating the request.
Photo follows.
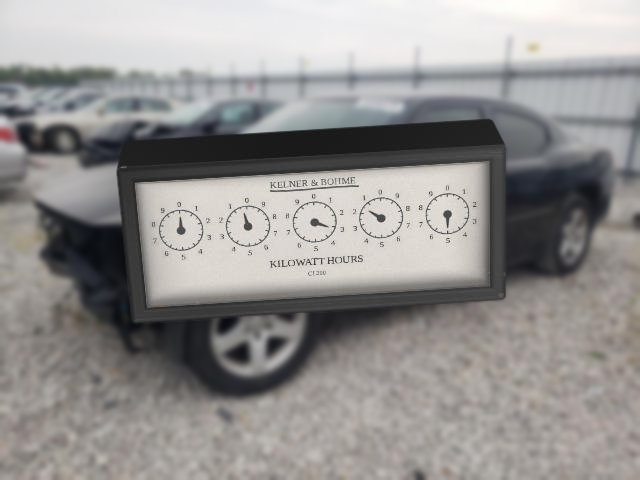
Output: 315 kWh
